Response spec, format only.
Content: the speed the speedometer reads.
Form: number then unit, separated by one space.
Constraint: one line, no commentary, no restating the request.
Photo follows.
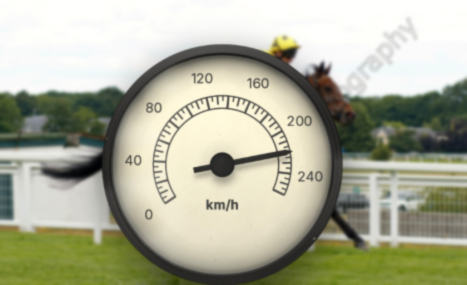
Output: 220 km/h
